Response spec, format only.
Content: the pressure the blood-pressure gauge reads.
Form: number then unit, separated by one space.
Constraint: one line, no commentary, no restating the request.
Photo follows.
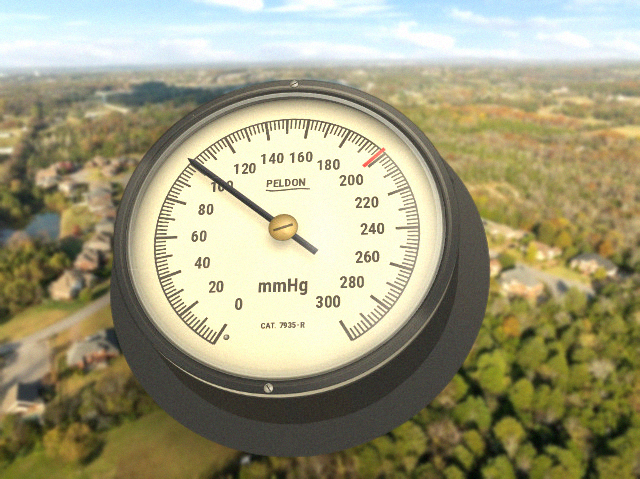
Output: 100 mmHg
